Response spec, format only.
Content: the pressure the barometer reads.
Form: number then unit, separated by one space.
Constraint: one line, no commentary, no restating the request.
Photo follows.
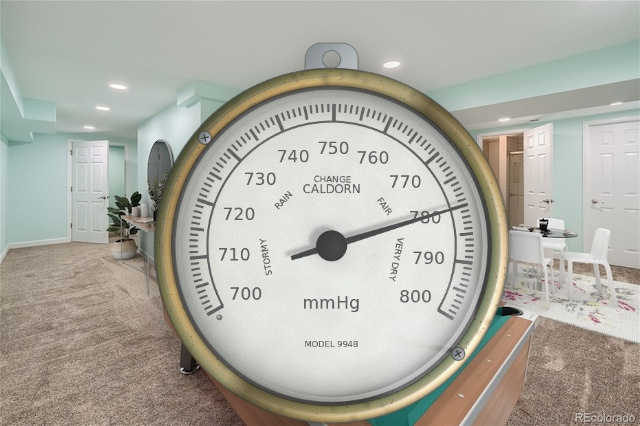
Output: 780 mmHg
